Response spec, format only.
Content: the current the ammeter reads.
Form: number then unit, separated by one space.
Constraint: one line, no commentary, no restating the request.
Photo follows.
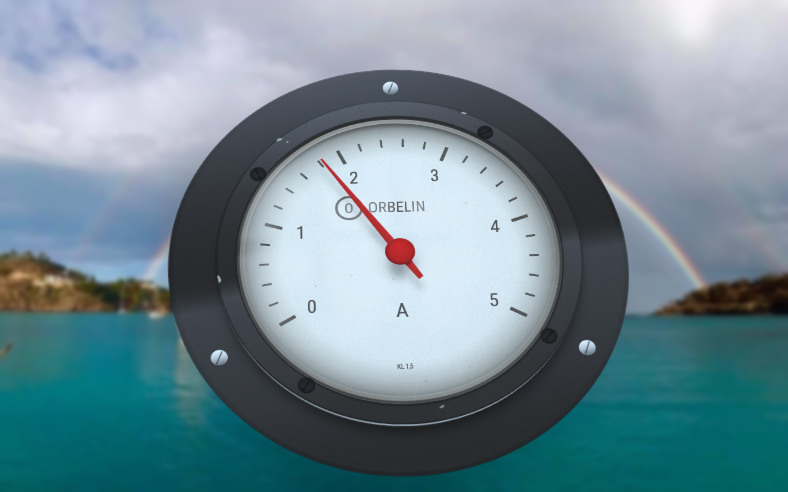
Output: 1.8 A
